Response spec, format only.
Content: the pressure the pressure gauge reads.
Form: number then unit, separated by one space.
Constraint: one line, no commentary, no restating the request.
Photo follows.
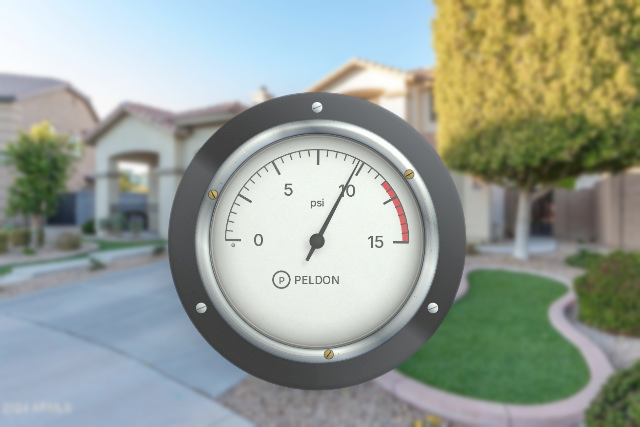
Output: 9.75 psi
